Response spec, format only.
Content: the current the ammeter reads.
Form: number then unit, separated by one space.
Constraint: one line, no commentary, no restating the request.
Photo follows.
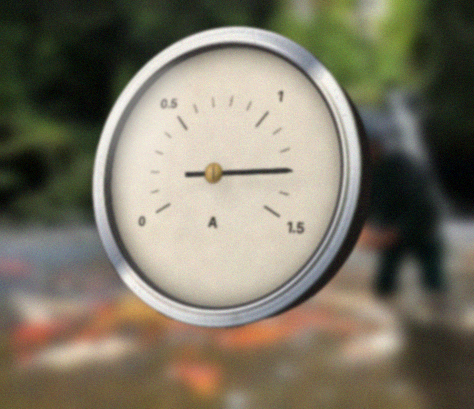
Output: 1.3 A
